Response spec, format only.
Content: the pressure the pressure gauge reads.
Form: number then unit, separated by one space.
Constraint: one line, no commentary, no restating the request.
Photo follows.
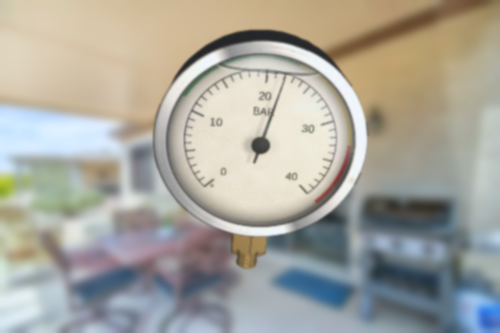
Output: 22 bar
